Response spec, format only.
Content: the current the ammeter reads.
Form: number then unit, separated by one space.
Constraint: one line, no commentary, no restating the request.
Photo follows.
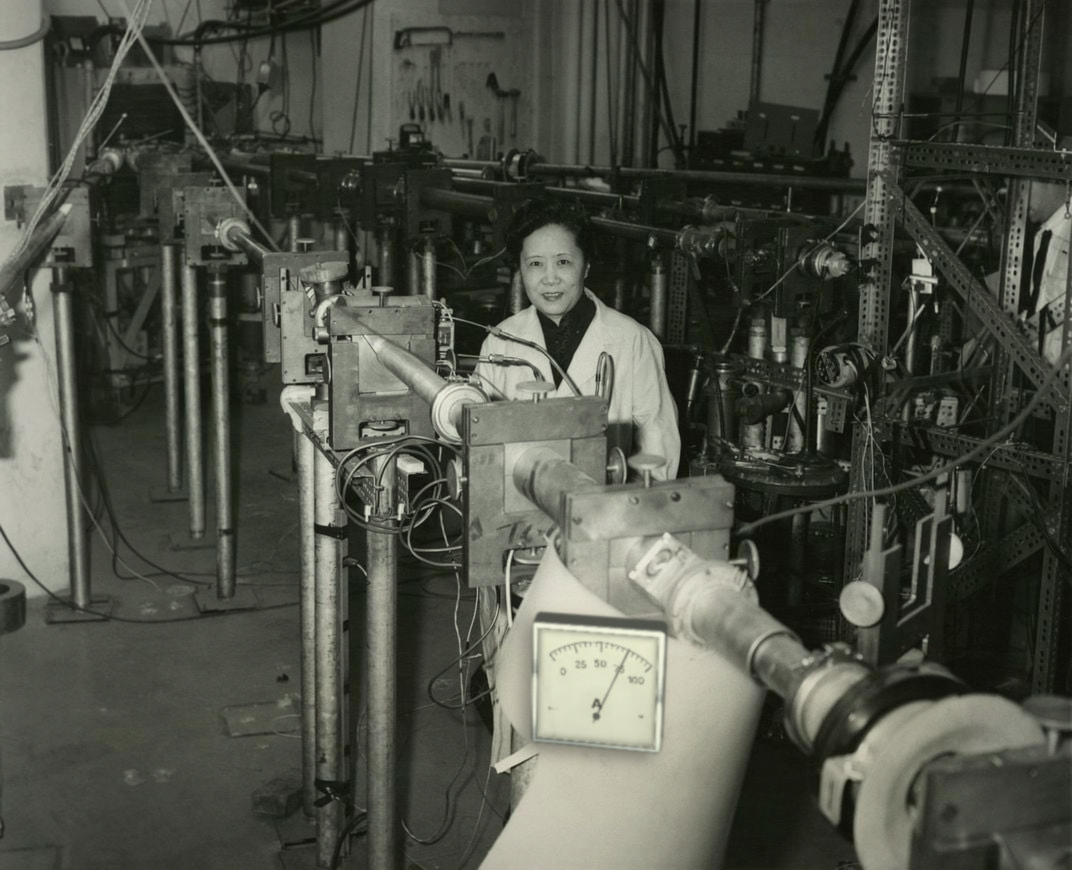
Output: 75 A
